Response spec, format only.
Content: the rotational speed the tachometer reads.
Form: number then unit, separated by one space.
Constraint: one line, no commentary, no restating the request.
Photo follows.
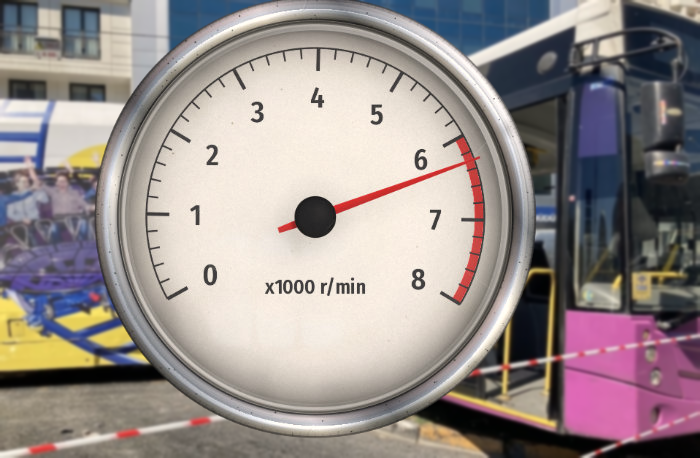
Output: 6300 rpm
